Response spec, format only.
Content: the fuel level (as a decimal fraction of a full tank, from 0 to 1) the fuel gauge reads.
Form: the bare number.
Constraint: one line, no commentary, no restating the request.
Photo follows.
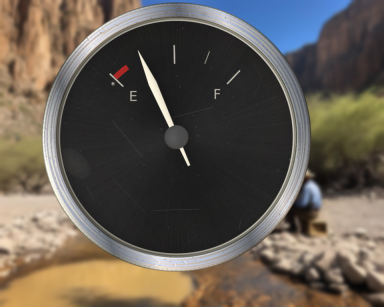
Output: 0.25
